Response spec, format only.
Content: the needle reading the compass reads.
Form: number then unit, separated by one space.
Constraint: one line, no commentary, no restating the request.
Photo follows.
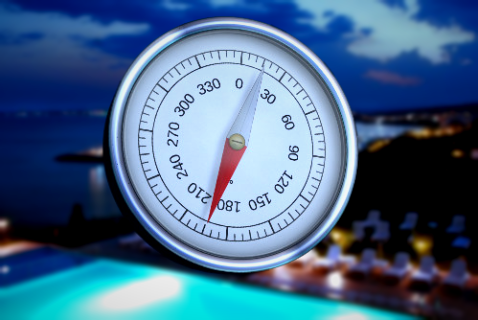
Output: 195 °
